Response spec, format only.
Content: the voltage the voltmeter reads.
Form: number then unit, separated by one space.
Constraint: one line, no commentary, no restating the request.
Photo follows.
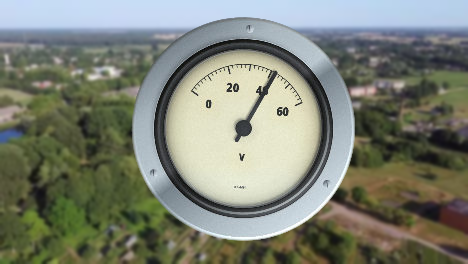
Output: 42 V
